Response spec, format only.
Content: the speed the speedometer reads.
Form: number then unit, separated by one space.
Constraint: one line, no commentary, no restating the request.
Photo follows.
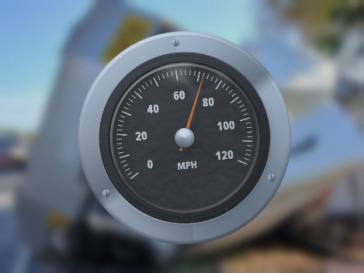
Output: 72 mph
